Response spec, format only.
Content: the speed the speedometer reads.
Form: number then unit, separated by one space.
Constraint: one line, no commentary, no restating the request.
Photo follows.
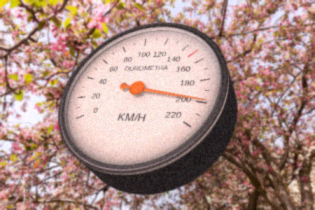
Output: 200 km/h
